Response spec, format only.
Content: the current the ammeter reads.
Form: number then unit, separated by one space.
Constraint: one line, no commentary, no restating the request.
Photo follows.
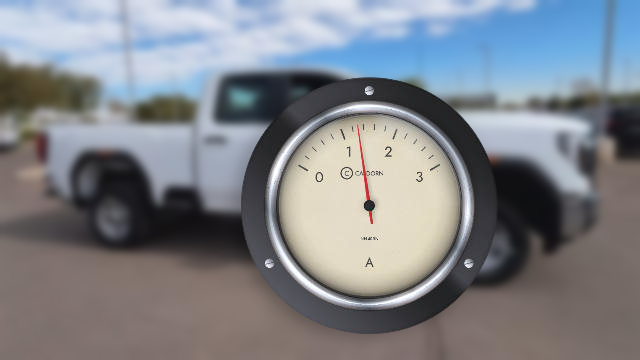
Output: 1.3 A
